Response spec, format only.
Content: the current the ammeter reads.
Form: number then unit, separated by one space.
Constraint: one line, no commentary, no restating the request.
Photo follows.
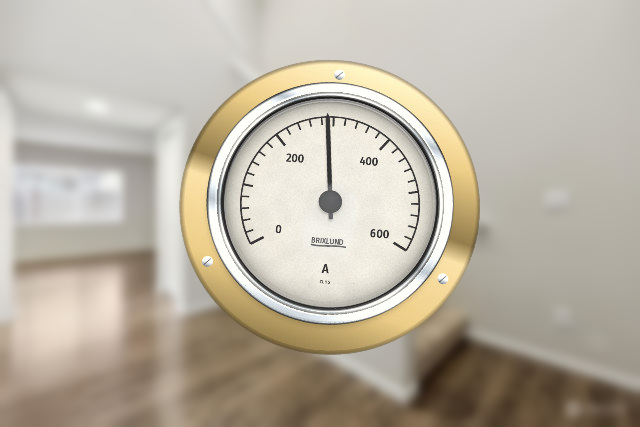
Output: 290 A
